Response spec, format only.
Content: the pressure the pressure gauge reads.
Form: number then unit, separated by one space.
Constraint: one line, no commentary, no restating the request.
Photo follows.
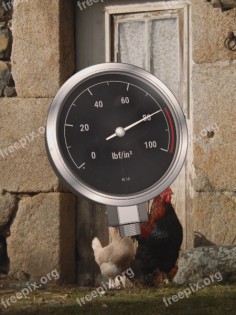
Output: 80 psi
